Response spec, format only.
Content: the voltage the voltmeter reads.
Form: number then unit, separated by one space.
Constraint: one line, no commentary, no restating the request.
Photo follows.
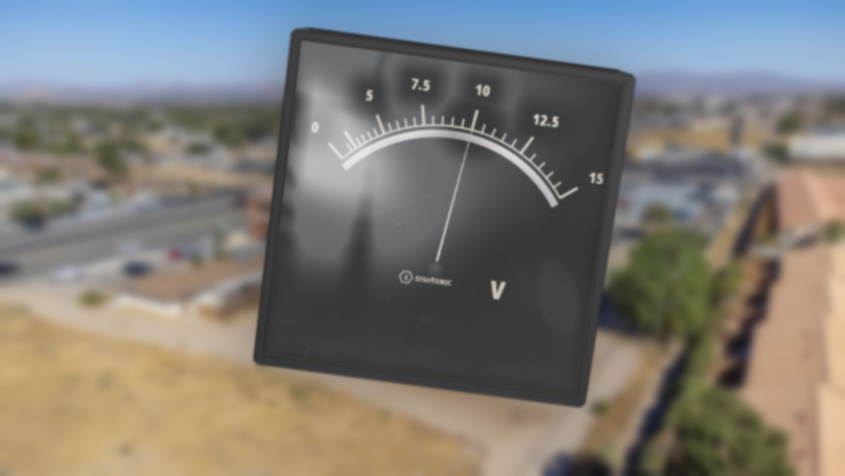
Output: 10 V
